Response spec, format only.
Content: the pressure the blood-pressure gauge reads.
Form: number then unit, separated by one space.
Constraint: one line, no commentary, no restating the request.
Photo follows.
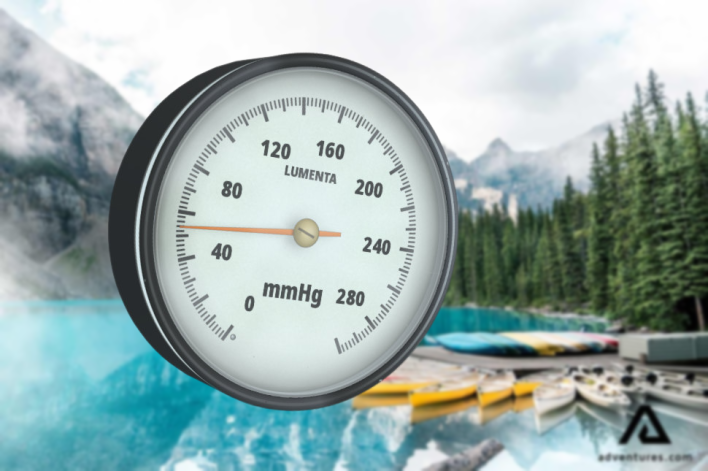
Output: 54 mmHg
